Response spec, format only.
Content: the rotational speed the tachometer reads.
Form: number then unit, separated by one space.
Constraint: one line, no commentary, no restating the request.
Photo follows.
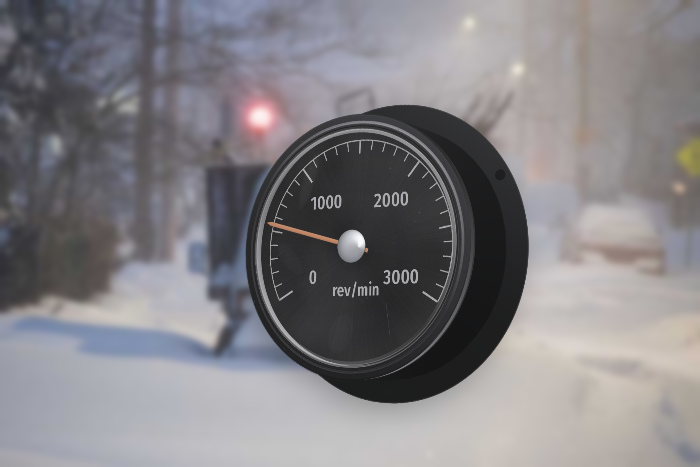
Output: 550 rpm
